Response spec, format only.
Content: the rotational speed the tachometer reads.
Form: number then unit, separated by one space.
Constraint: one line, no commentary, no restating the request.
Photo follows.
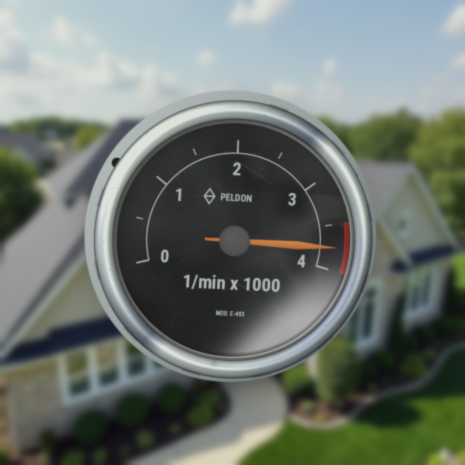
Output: 3750 rpm
